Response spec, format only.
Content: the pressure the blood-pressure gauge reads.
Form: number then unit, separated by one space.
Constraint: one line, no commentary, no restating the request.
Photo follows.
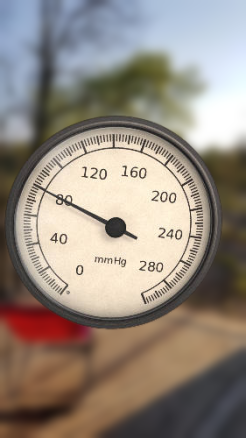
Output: 80 mmHg
